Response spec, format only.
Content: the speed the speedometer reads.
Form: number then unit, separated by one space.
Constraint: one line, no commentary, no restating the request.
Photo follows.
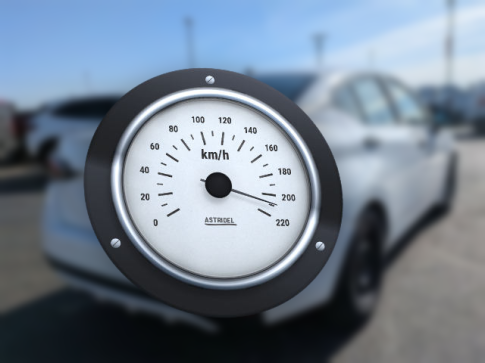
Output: 210 km/h
